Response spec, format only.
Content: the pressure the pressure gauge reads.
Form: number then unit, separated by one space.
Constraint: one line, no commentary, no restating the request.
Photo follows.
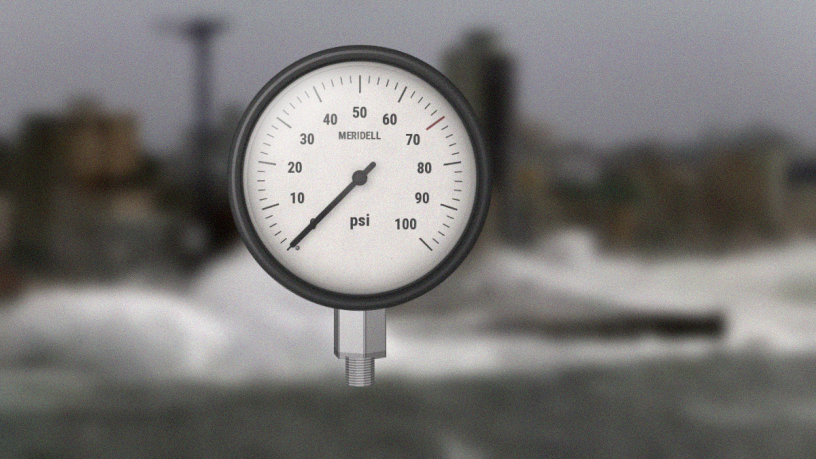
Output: 0 psi
